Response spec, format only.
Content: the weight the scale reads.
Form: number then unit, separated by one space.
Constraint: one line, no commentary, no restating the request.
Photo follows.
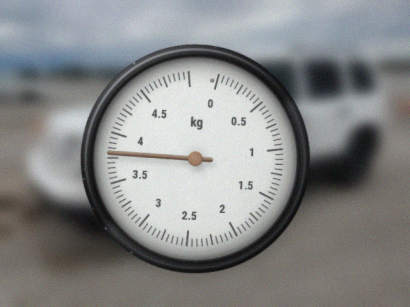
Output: 3.8 kg
